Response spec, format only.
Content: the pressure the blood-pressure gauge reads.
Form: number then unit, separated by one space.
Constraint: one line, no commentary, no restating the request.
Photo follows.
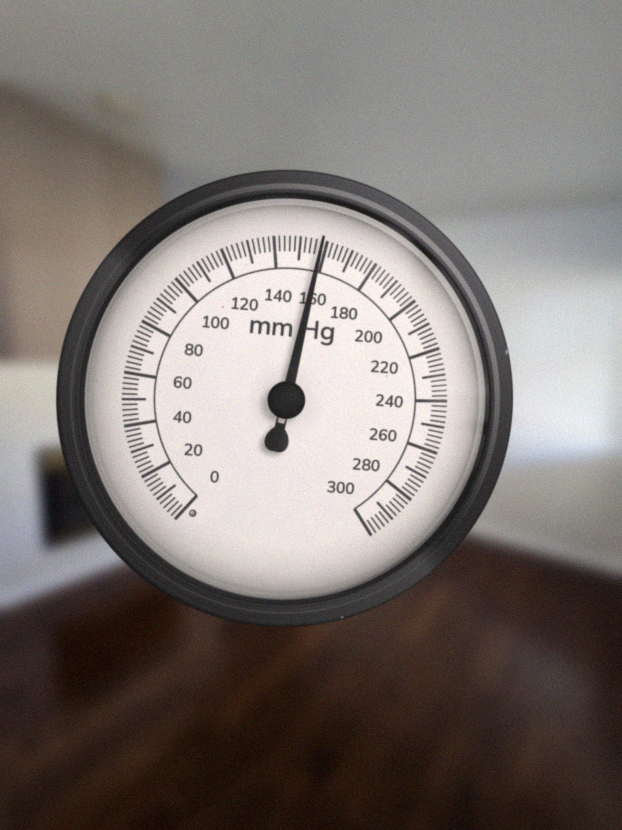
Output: 158 mmHg
